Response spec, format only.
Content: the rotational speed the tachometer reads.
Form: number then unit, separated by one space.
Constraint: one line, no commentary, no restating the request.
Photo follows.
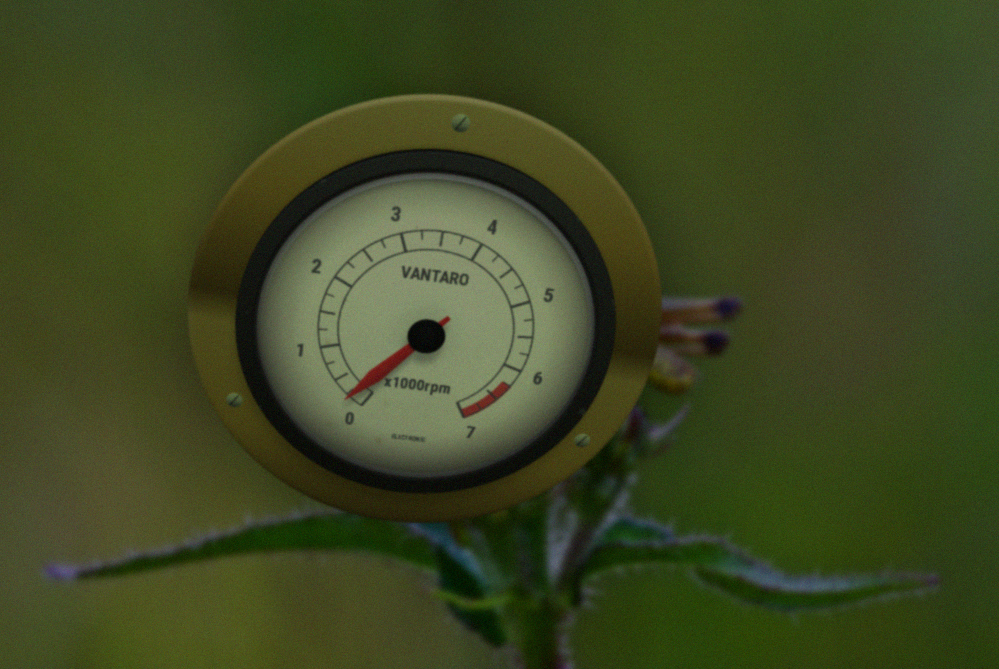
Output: 250 rpm
